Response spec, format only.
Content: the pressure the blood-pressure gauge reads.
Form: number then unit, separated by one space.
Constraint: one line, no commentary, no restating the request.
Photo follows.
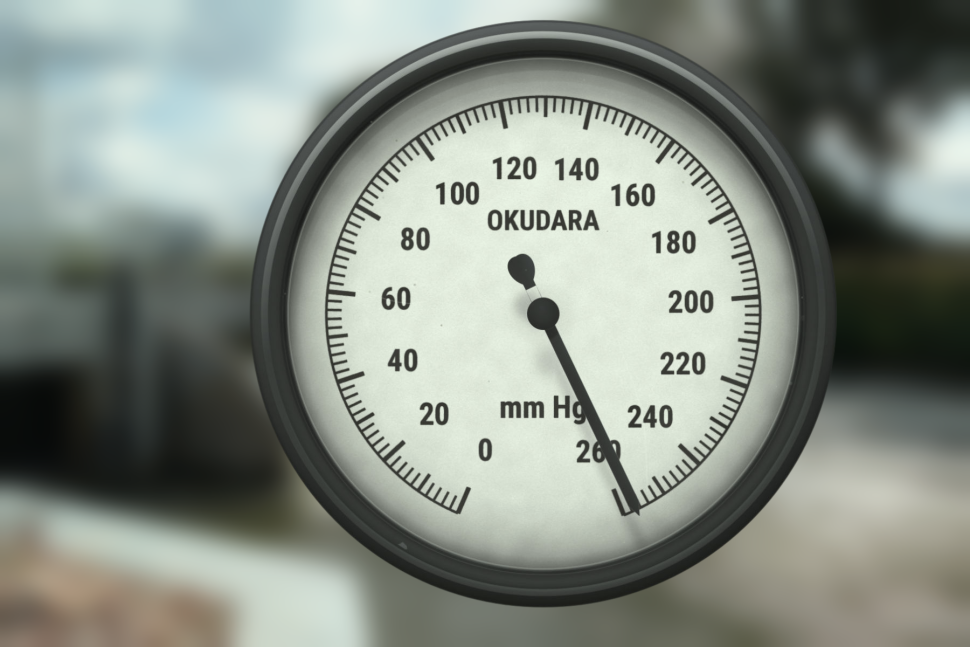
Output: 257 mmHg
